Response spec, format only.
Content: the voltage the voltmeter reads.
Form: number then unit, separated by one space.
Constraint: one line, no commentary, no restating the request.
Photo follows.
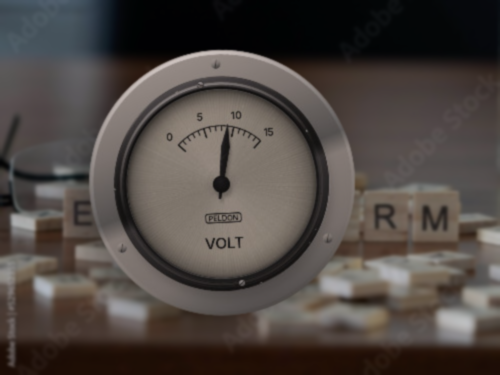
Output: 9 V
